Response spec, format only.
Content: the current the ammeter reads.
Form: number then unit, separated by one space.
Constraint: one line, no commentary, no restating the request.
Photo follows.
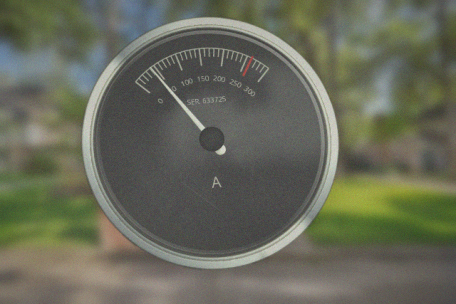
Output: 40 A
